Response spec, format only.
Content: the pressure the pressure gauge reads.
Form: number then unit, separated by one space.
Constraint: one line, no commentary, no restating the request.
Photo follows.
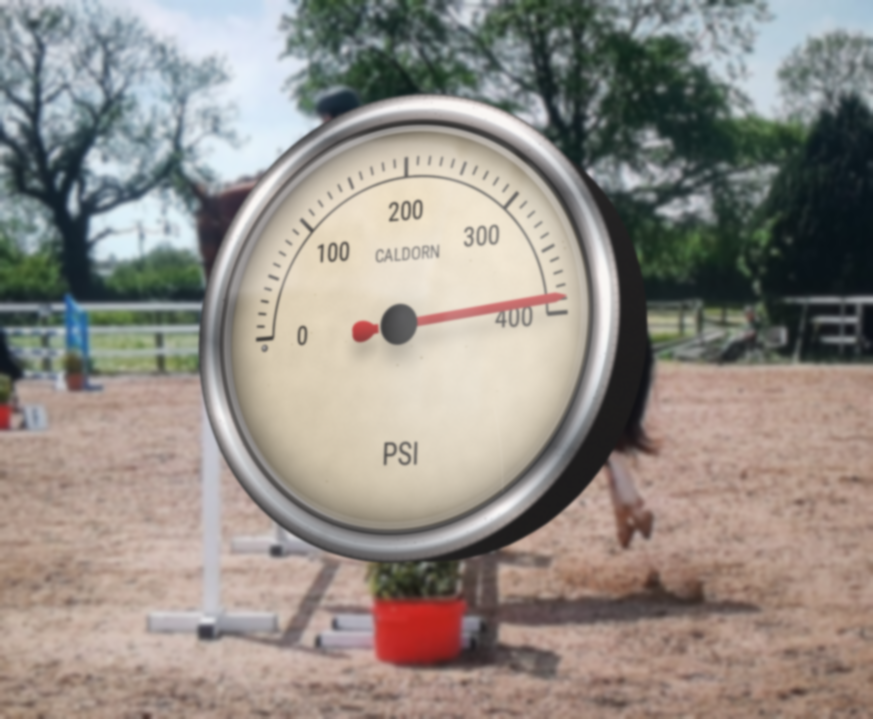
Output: 390 psi
